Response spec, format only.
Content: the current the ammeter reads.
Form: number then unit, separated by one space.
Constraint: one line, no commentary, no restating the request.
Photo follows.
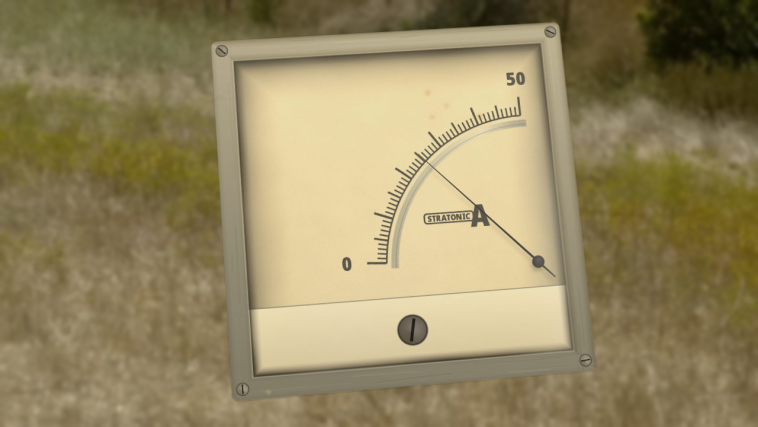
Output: 25 A
